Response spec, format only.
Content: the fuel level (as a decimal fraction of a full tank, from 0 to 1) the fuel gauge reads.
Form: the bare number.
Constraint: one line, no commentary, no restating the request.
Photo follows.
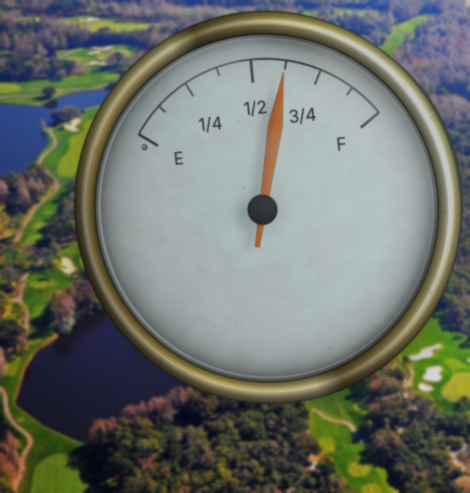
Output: 0.625
